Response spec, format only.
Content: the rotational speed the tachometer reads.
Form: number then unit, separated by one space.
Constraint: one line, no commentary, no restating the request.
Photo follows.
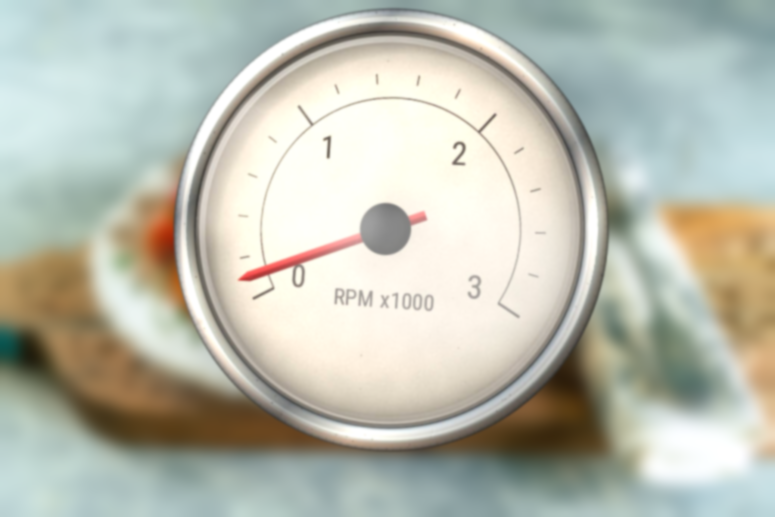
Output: 100 rpm
